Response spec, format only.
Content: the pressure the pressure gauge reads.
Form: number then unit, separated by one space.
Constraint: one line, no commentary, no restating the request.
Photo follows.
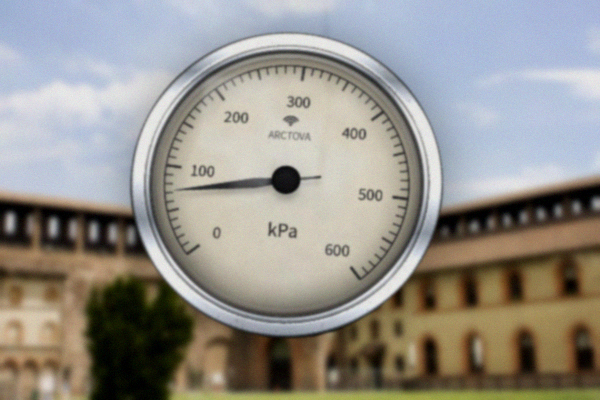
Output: 70 kPa
